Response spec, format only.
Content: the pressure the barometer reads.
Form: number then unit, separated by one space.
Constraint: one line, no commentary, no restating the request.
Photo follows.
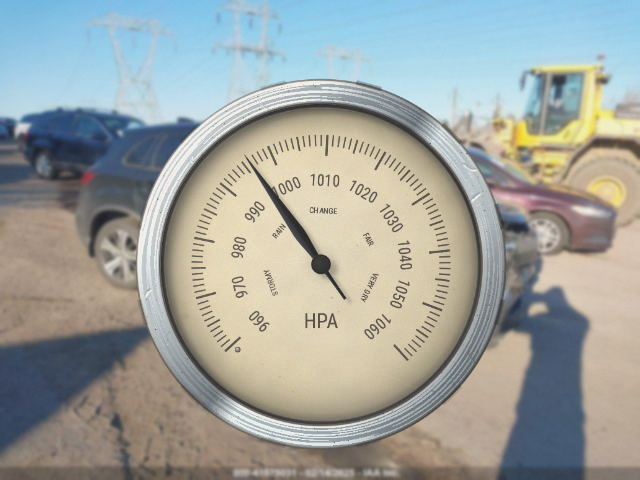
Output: 996 hPa
